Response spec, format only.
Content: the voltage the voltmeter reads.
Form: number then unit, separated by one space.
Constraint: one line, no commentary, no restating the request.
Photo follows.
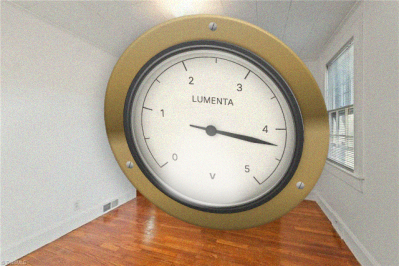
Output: 4.25 V
